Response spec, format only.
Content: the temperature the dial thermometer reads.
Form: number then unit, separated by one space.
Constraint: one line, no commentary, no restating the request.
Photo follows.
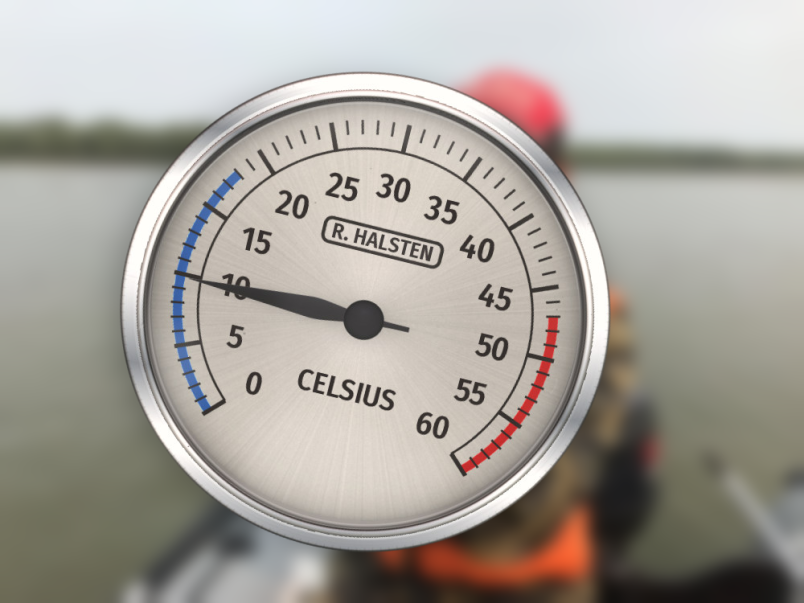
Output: 10 °C
